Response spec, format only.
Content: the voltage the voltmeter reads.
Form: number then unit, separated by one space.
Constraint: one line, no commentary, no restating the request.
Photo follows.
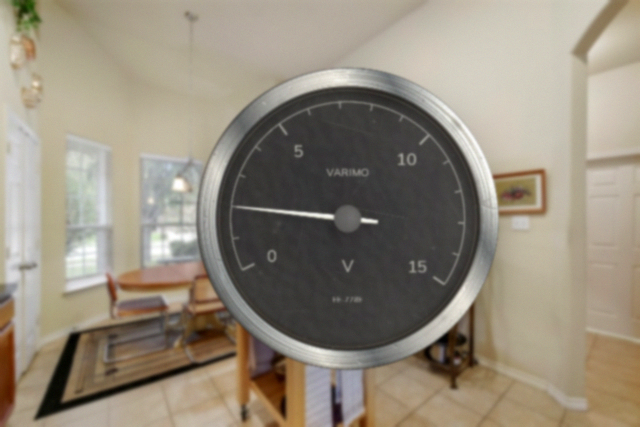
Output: 2 V
